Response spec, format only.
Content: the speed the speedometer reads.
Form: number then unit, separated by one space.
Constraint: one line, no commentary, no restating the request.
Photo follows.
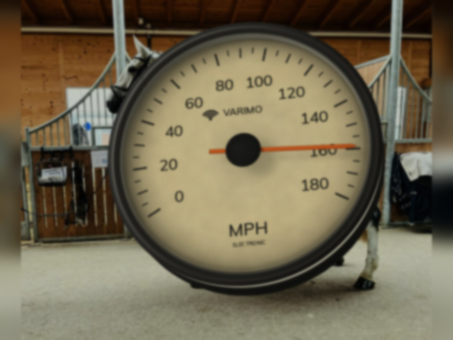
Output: 160 mph
